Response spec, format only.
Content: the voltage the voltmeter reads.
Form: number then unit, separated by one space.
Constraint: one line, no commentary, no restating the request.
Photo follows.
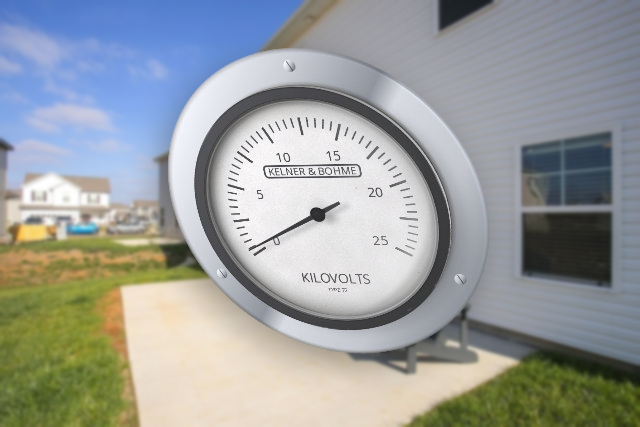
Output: 0.5 kV
